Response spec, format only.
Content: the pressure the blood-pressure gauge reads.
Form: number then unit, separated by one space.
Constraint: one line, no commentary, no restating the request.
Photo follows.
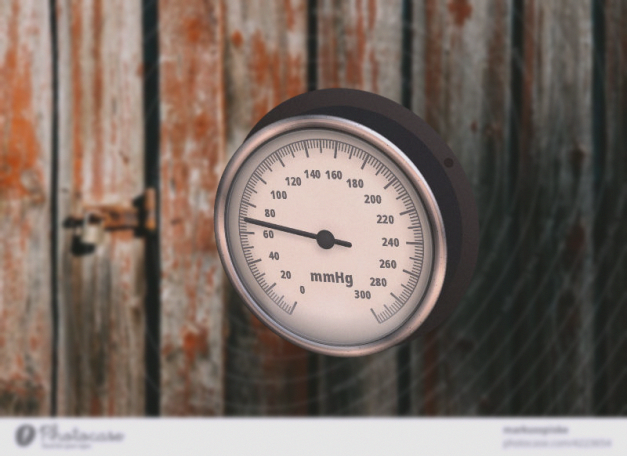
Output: 70 mmHg
